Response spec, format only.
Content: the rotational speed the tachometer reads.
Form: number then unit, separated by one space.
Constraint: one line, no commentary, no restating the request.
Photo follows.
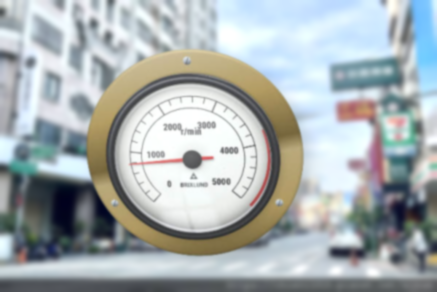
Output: 800 rpm
